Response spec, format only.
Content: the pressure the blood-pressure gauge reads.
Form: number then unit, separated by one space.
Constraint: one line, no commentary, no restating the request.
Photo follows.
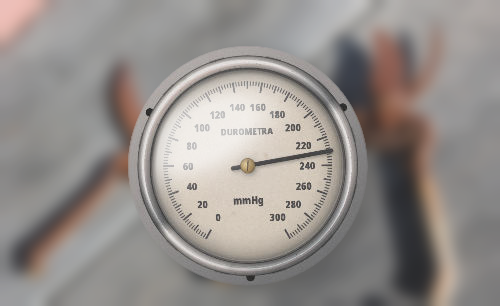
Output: 230 mmHg
